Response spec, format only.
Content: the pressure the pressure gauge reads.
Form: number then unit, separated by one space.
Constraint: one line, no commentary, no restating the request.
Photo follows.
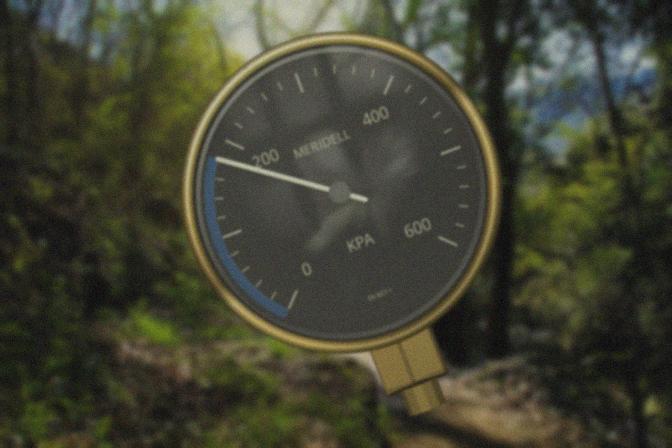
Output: 180 kPa
